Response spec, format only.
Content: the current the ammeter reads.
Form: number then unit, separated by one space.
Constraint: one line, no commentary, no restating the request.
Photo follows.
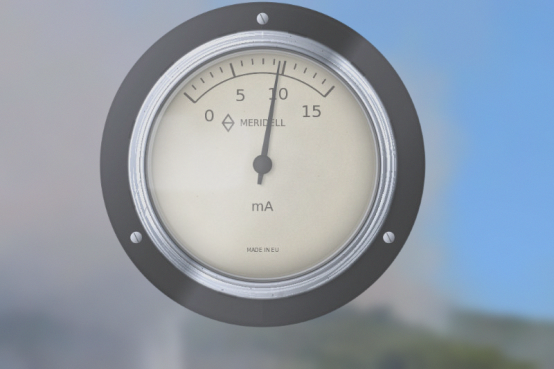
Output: 9.5 mA
